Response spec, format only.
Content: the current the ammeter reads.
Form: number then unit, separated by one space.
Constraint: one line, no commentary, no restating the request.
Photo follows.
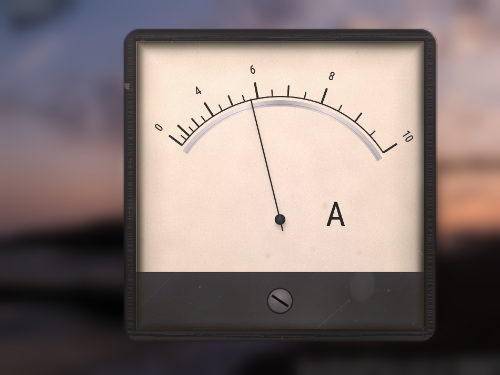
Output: 5.75 A
